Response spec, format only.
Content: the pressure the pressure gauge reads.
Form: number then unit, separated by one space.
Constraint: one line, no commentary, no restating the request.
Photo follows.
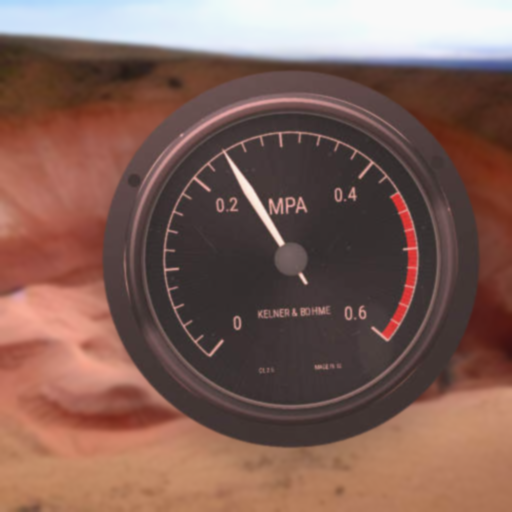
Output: 0.24 MPa
